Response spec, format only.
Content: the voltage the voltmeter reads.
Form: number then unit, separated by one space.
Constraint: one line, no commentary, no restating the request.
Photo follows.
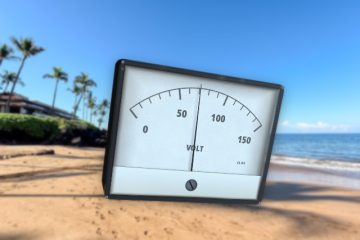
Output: 70 V
